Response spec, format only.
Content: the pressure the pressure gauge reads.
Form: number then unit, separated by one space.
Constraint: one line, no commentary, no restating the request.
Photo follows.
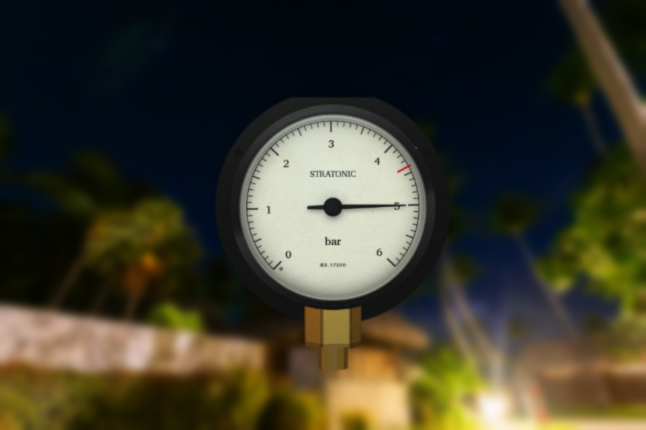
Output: 5 bar
